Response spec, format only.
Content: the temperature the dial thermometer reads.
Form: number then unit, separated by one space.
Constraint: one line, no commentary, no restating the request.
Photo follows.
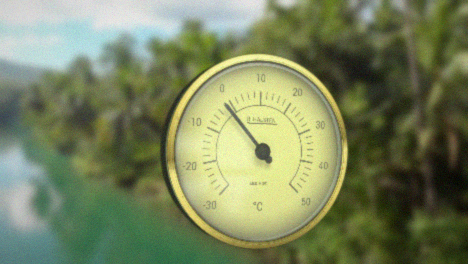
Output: -2 °C
